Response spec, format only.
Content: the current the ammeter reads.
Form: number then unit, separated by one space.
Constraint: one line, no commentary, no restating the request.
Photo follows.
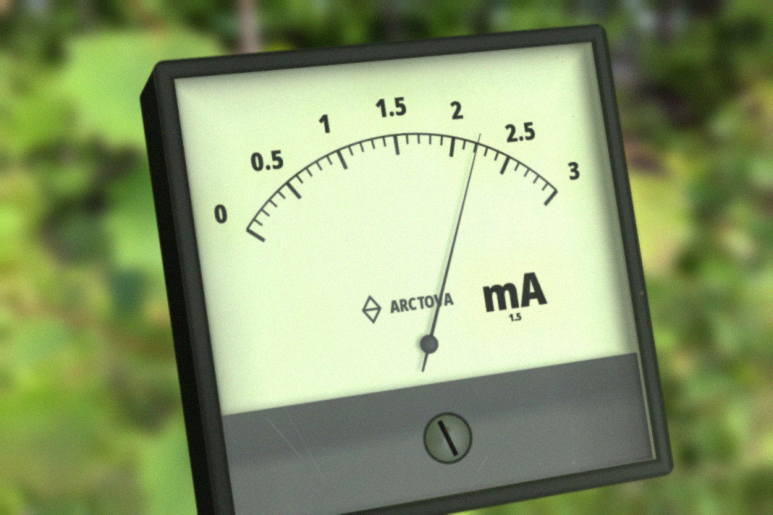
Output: 2.2 mA
